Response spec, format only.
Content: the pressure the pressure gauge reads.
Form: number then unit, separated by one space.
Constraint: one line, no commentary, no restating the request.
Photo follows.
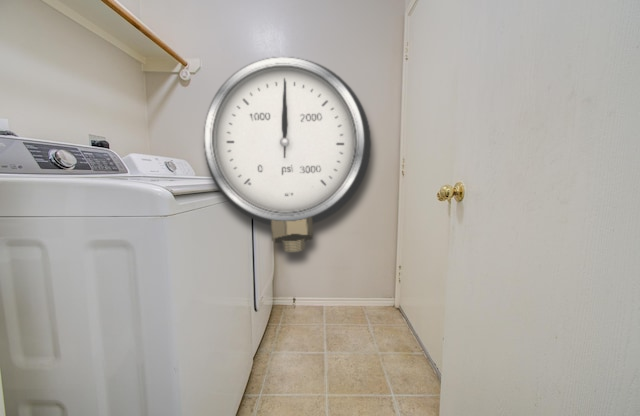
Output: 1500 psi
